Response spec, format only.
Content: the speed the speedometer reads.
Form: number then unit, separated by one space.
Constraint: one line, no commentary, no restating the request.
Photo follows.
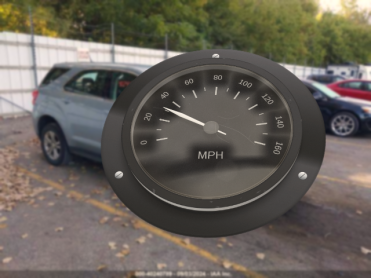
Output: 30 mph
